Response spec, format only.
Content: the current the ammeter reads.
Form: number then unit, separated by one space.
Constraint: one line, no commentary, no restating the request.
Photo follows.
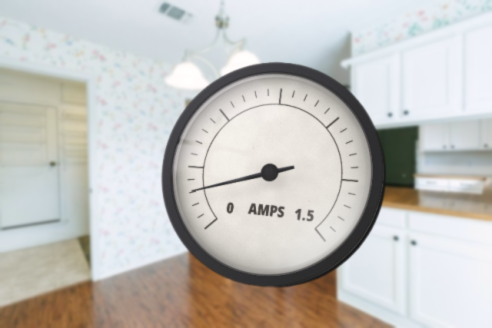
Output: 0.15 A
